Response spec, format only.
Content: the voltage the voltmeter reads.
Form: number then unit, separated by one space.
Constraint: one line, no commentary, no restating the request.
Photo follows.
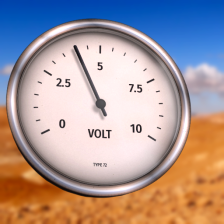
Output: 4 V
